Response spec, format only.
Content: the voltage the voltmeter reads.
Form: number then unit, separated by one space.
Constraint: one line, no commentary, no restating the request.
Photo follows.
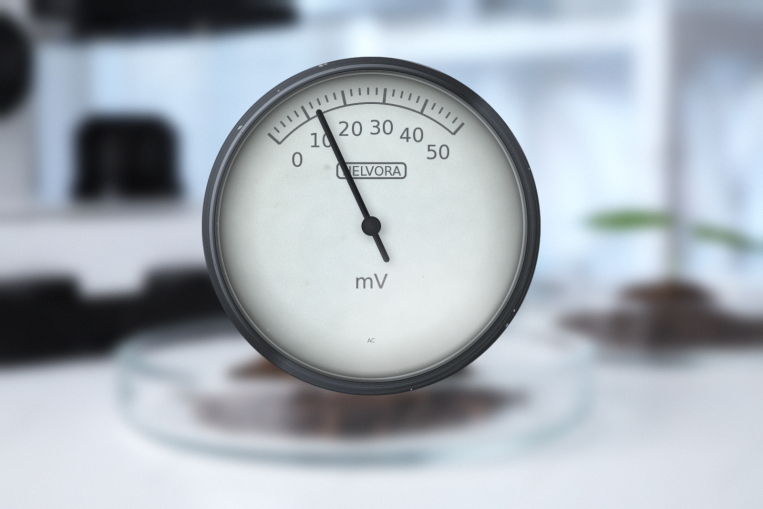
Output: 13 mV
